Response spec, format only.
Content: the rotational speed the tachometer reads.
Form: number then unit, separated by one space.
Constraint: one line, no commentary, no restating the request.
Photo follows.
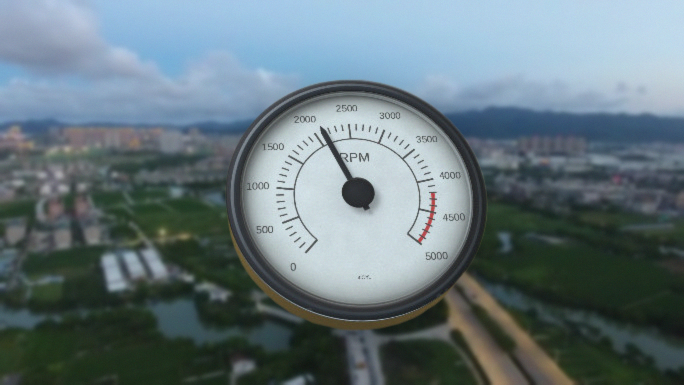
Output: 2100 rpm
